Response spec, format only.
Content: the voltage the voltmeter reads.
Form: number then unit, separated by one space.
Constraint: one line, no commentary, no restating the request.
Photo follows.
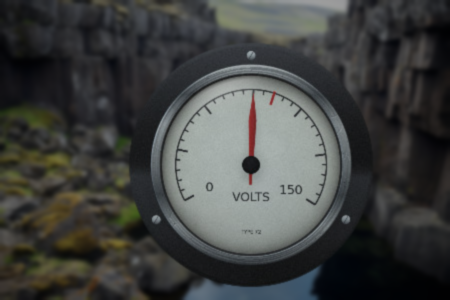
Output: 75 V
